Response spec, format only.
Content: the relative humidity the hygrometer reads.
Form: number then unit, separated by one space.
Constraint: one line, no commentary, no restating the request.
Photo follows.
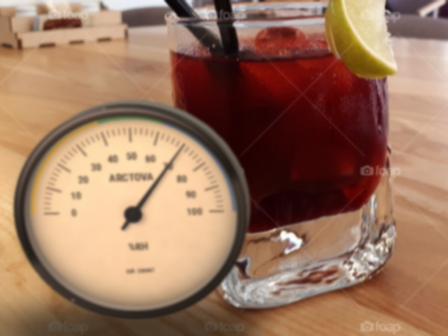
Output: 70 %
